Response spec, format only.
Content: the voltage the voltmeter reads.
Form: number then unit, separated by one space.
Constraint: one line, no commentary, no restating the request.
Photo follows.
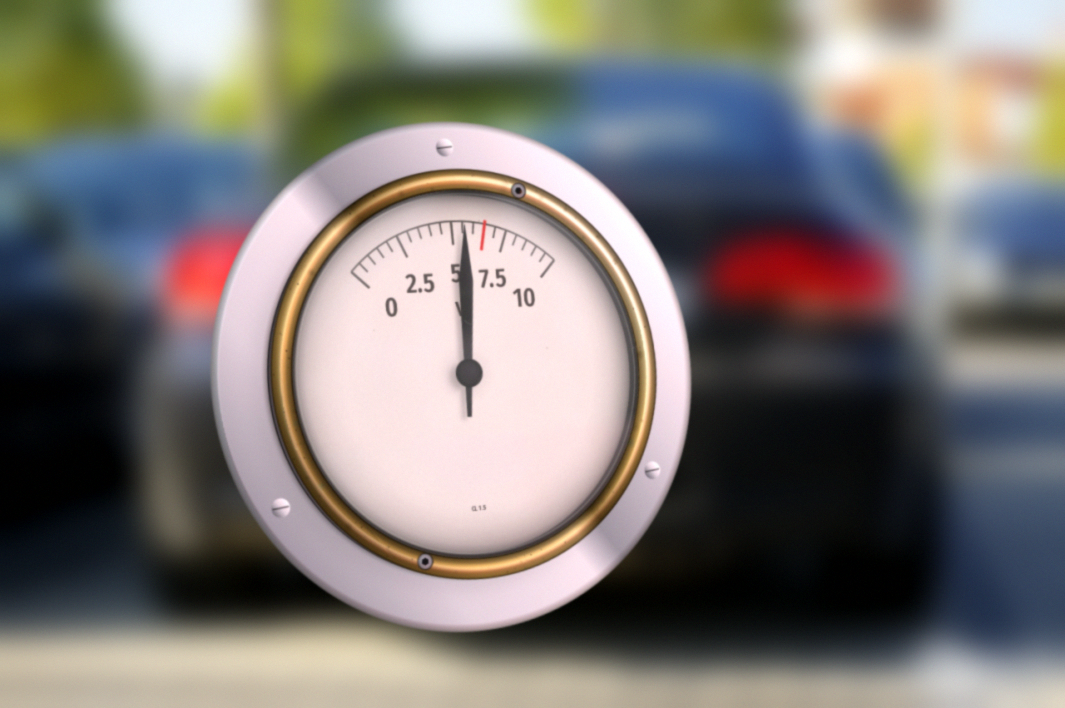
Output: 5.5 V
